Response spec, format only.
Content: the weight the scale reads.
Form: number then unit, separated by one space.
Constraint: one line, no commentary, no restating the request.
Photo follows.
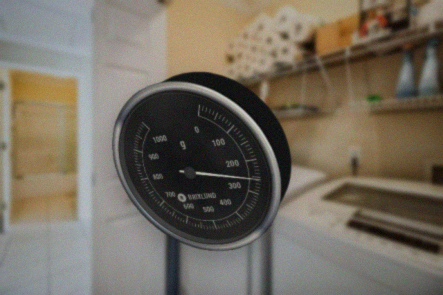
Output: 250 g
